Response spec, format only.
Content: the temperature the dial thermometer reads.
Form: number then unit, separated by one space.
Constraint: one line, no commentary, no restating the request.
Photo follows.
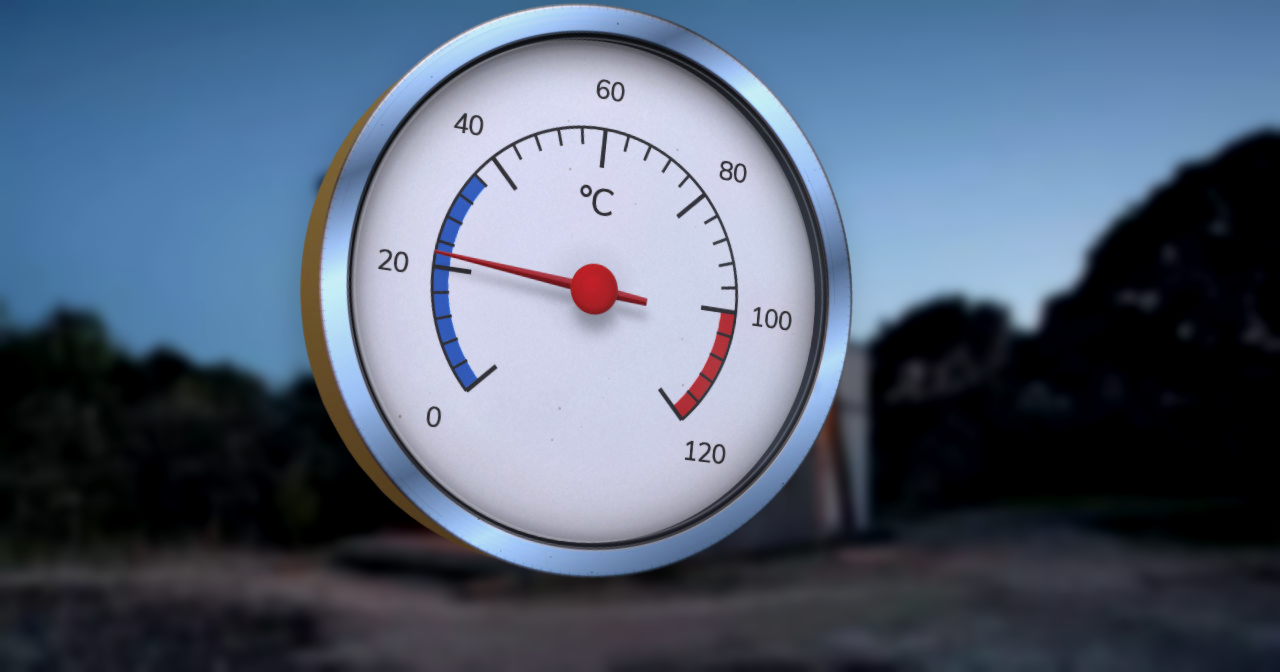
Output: 22 °C
